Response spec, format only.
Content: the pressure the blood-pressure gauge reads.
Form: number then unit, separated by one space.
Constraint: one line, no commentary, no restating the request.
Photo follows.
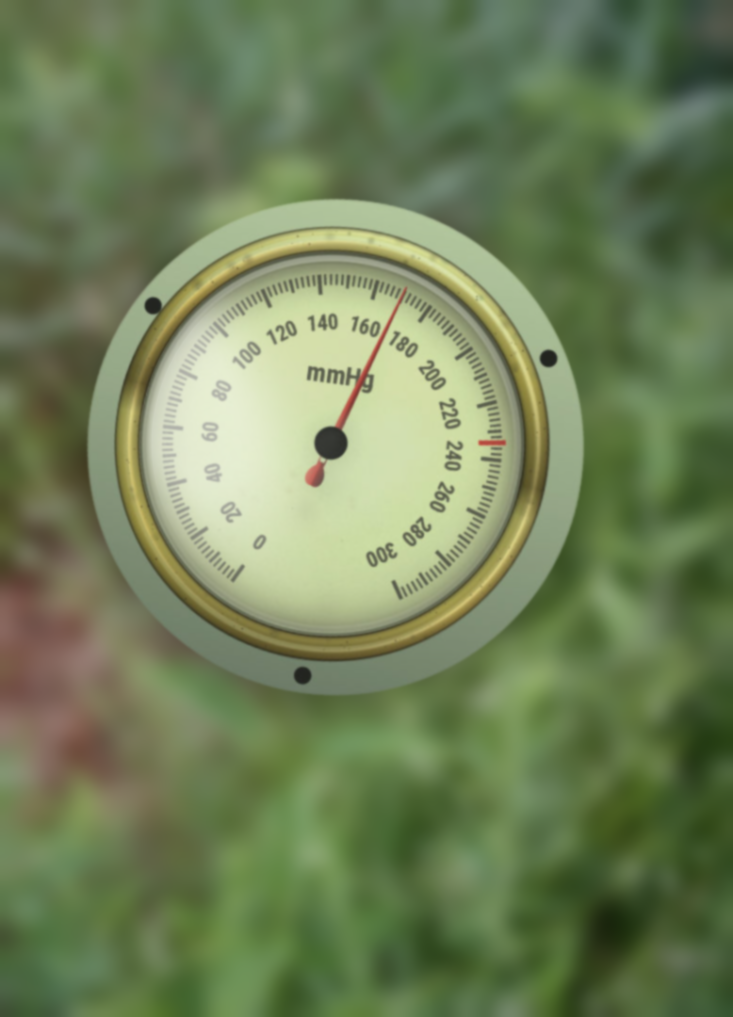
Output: 170 mmHg
